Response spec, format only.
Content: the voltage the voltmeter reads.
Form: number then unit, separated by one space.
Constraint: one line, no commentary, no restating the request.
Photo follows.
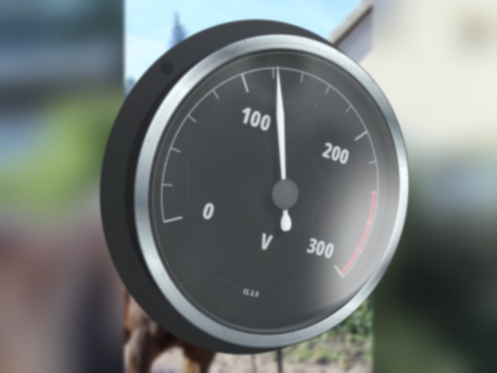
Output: 120 V
